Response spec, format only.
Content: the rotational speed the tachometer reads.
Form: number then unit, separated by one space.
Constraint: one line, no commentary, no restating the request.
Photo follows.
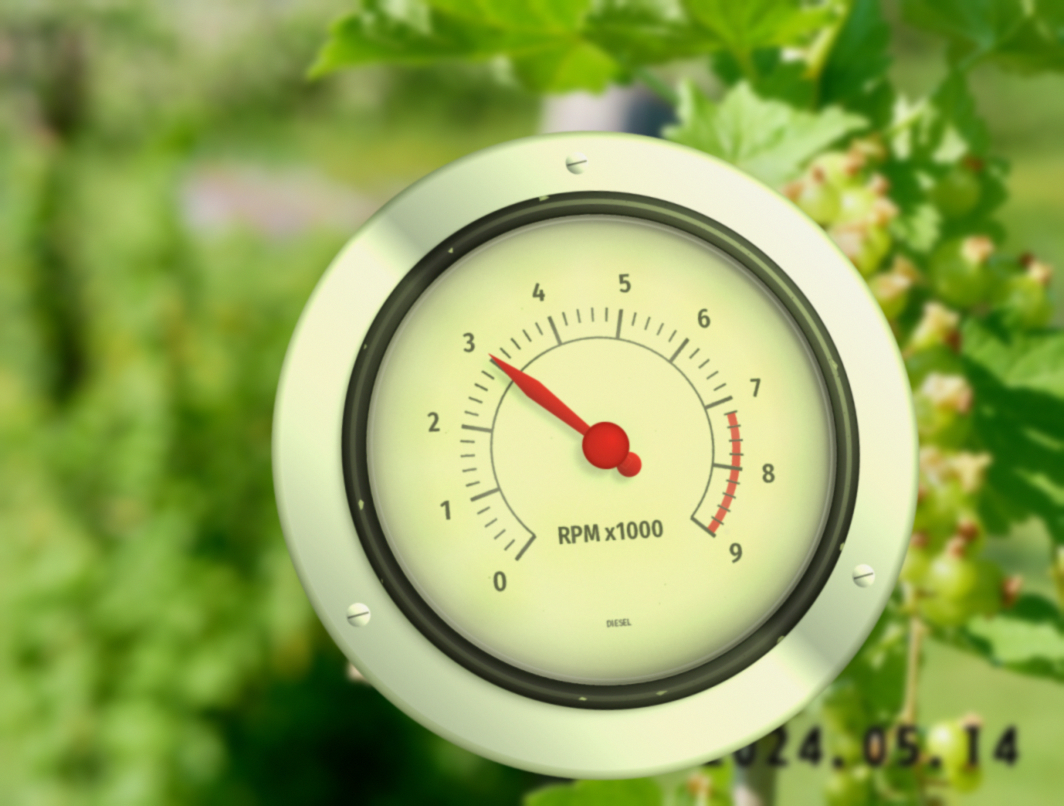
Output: 3000 rpm
